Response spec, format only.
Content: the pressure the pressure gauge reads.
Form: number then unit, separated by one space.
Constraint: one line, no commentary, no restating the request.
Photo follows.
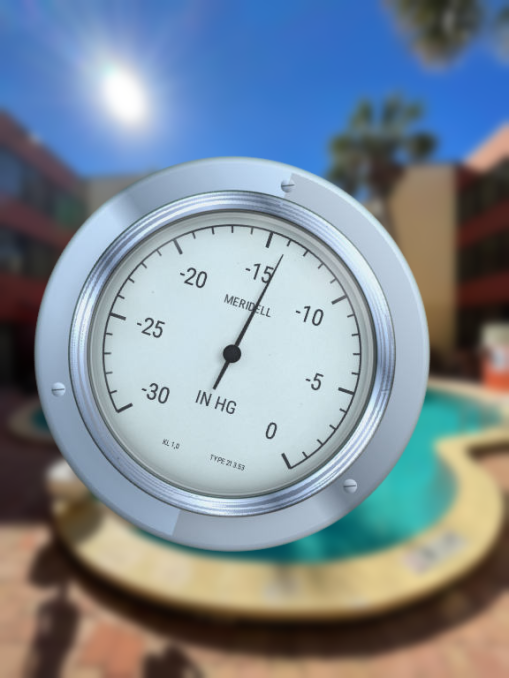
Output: -14 inHg
